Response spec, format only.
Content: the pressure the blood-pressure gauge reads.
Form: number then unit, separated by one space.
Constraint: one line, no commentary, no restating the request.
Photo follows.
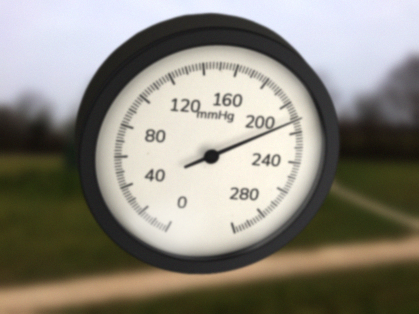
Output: 210 mmHg
